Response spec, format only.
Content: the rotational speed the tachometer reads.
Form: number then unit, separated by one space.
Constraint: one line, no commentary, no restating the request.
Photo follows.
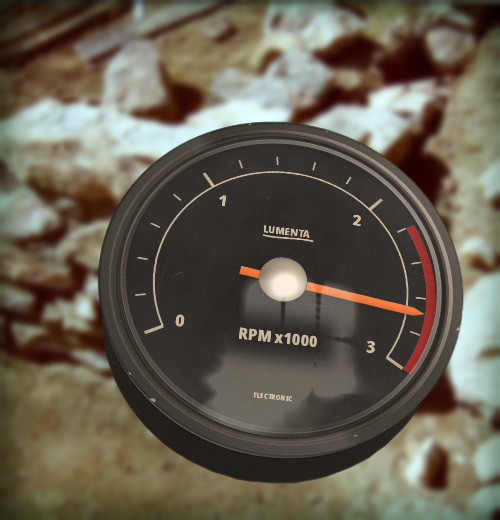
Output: 2700 rpm
